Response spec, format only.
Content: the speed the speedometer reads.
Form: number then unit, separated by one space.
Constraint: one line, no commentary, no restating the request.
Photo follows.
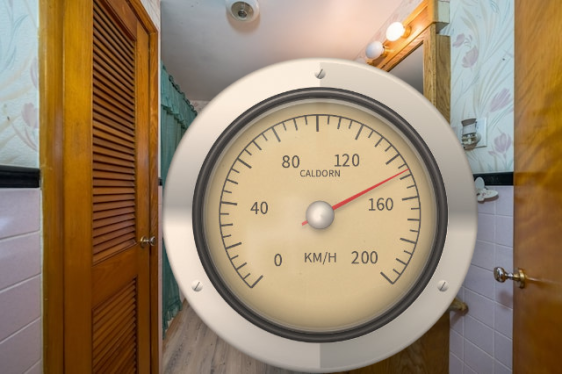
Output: 147.5 km/h
